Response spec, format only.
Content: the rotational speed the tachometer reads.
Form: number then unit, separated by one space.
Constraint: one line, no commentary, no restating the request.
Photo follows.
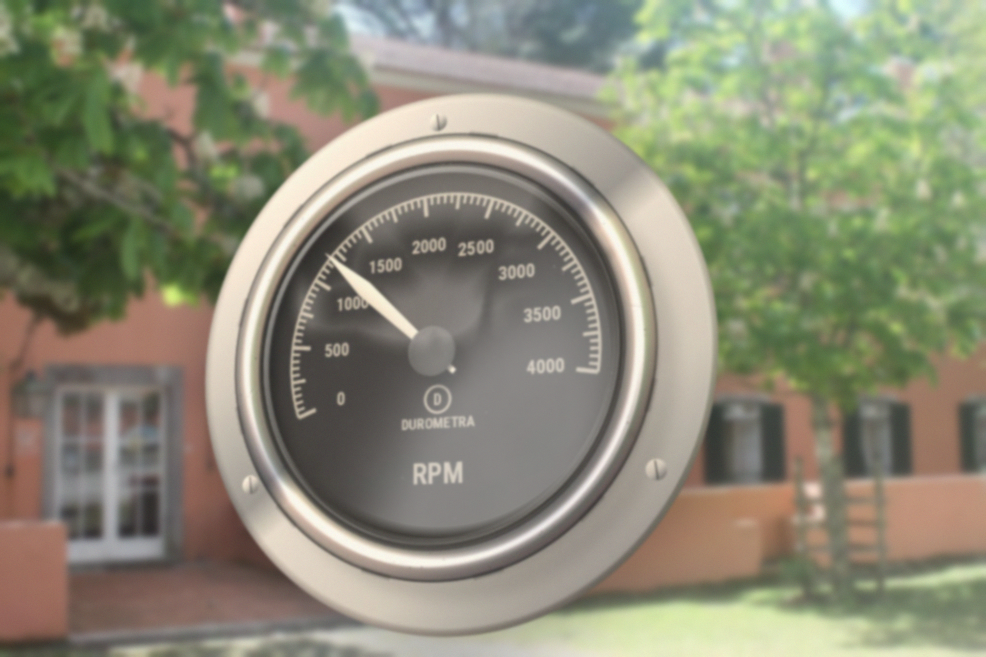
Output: 1200 rpm
